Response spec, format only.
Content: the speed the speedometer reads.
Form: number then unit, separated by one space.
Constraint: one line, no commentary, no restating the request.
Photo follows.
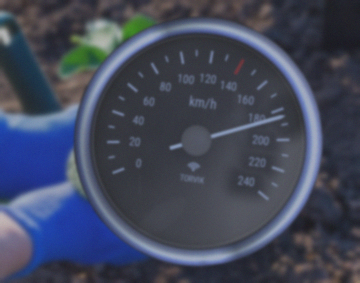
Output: 185 km/h
